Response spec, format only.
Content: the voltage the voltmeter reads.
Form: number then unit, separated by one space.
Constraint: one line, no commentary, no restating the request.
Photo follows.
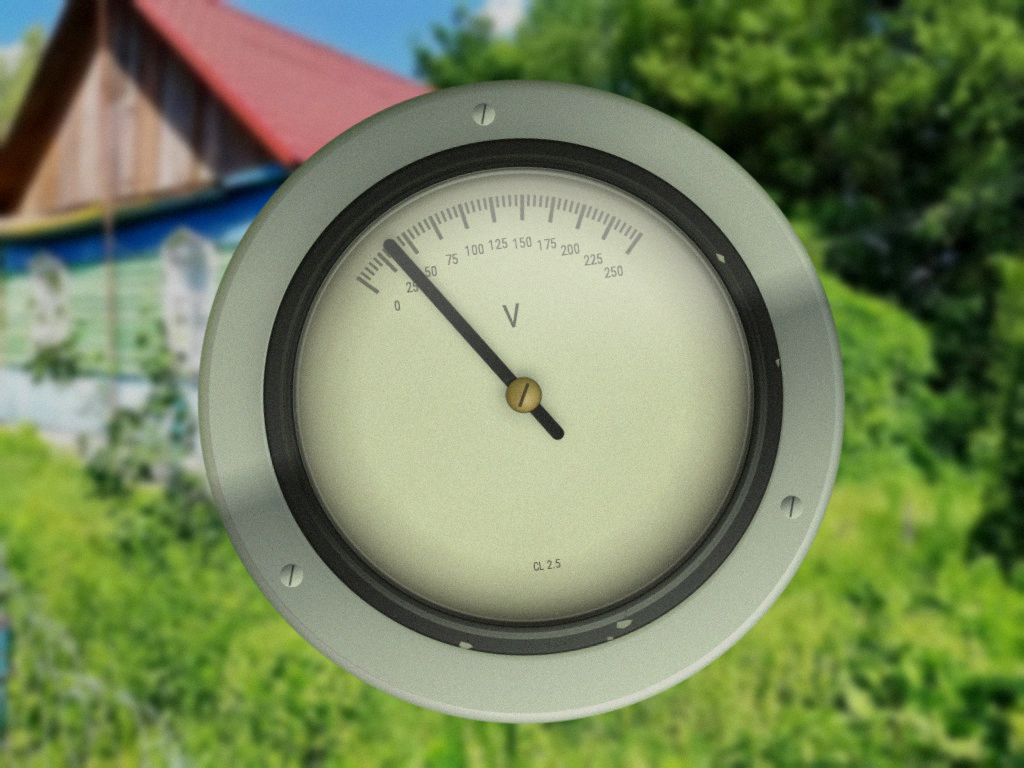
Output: 35 V
